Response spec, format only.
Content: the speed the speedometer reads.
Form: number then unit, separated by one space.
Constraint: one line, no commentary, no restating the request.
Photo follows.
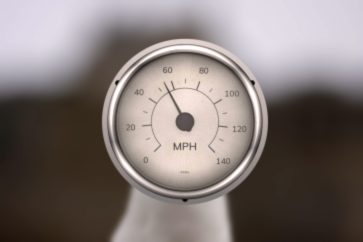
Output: 55 mph
